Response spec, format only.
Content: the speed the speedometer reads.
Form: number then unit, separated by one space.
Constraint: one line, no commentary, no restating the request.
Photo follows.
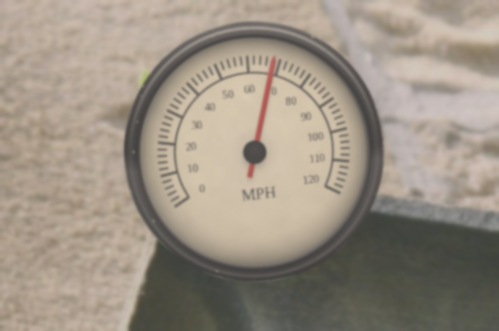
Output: 68 mph
